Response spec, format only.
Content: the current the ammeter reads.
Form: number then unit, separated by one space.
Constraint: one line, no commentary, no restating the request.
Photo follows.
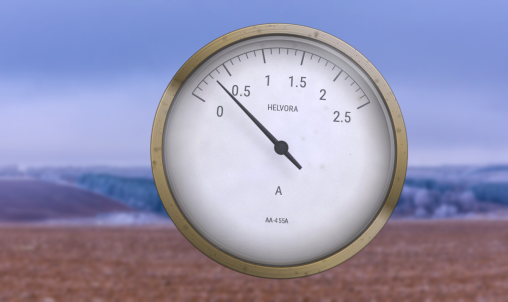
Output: 0.3 A
